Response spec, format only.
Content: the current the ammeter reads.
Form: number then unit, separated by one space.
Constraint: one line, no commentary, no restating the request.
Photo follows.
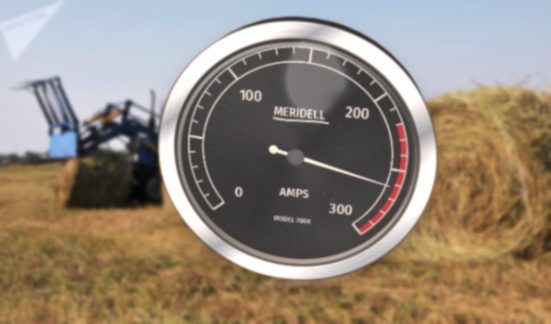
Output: 260 A
